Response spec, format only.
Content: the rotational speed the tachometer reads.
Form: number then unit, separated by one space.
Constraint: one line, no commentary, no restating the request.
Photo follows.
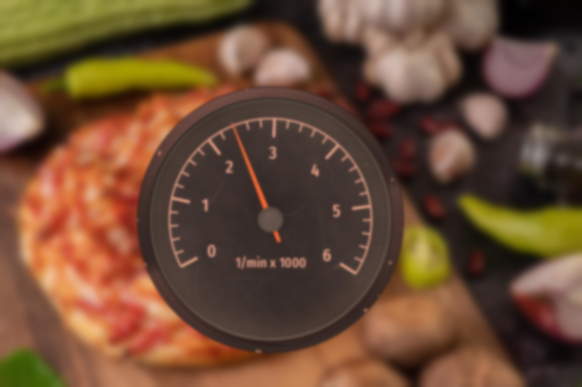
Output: 2400 rpm
